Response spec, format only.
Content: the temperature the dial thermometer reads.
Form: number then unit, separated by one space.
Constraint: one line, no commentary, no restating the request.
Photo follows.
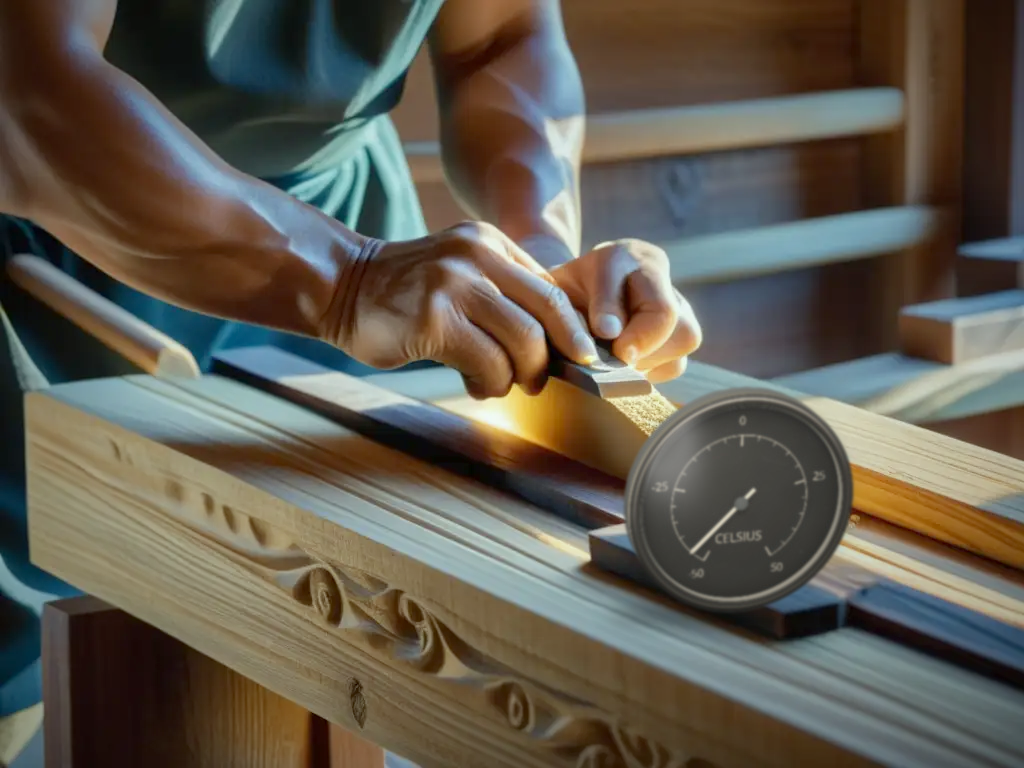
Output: -45 °C
